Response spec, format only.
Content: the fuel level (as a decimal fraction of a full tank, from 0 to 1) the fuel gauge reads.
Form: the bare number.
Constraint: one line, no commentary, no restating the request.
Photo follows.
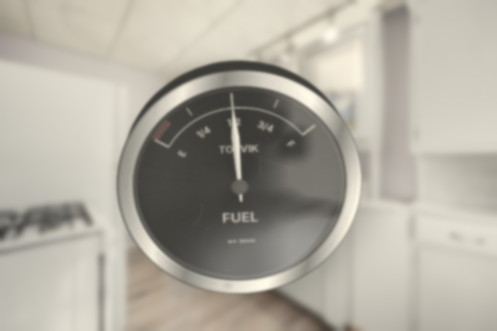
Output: 0.5
